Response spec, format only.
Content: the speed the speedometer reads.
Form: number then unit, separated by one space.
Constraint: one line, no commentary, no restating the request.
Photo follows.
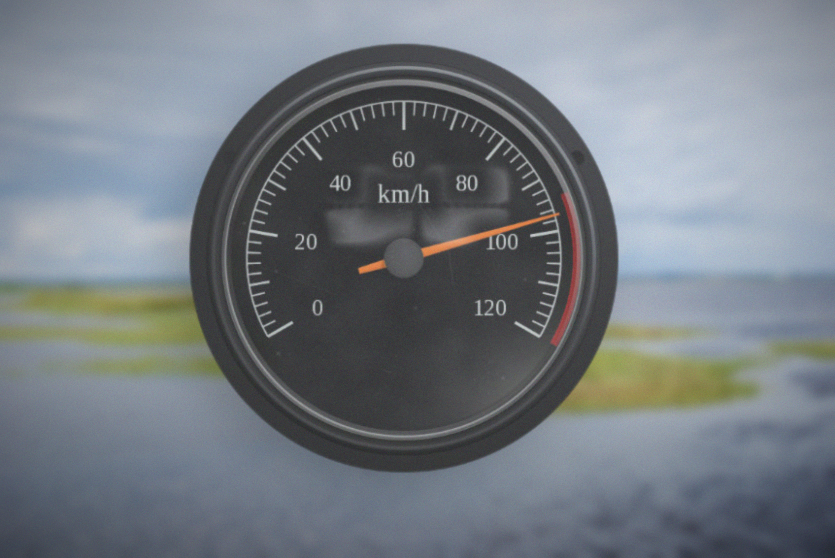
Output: 97 km/h
